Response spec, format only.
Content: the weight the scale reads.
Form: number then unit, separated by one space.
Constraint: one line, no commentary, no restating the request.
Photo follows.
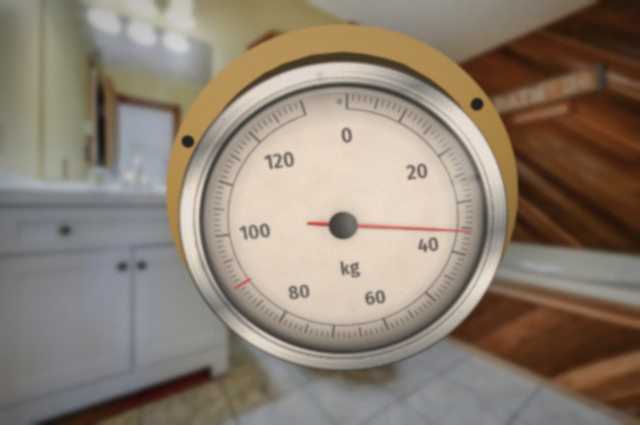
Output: 35 kg
